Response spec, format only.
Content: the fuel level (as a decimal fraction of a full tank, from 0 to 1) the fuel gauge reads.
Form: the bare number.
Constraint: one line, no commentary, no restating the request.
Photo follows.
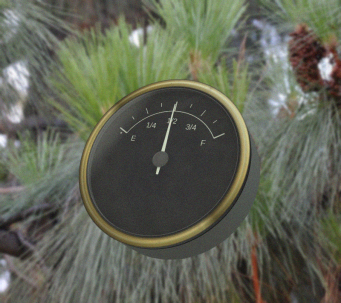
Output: 0.5
